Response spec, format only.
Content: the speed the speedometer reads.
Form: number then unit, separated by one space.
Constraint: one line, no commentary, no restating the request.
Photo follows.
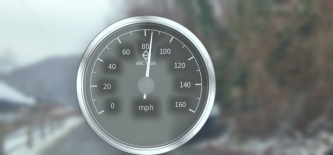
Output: 85 mph
